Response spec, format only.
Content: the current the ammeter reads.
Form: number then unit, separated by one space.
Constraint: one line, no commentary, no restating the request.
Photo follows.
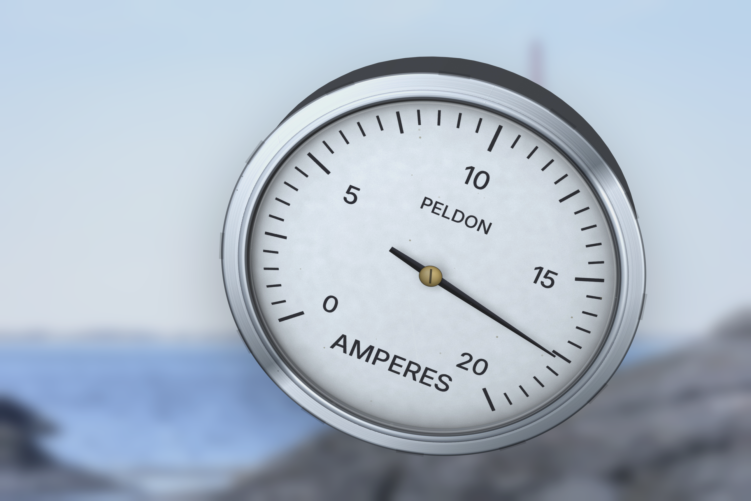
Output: 17.5 A
